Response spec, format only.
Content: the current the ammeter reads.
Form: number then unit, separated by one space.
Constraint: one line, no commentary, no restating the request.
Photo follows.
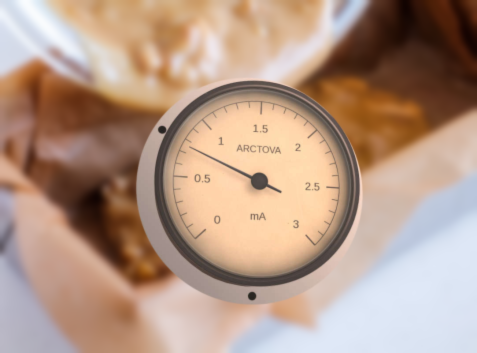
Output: 0.75 mA
